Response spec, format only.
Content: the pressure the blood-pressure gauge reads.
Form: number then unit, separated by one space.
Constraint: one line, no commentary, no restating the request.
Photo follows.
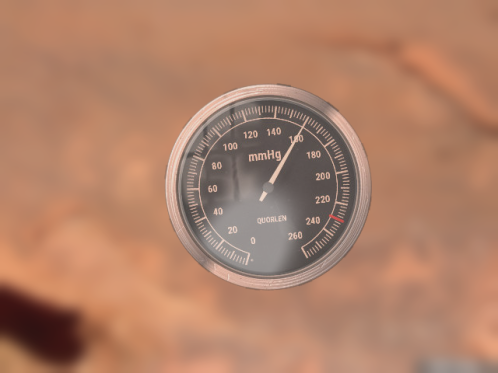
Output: 160 mmHg
